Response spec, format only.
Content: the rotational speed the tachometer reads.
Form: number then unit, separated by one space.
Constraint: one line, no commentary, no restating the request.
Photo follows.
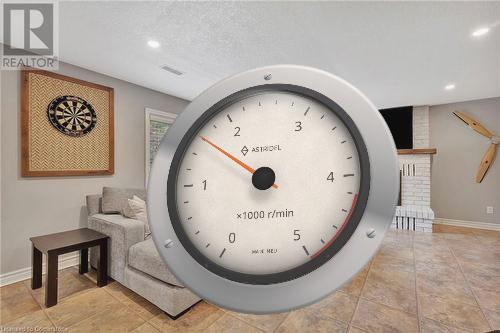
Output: 1600 rpm
